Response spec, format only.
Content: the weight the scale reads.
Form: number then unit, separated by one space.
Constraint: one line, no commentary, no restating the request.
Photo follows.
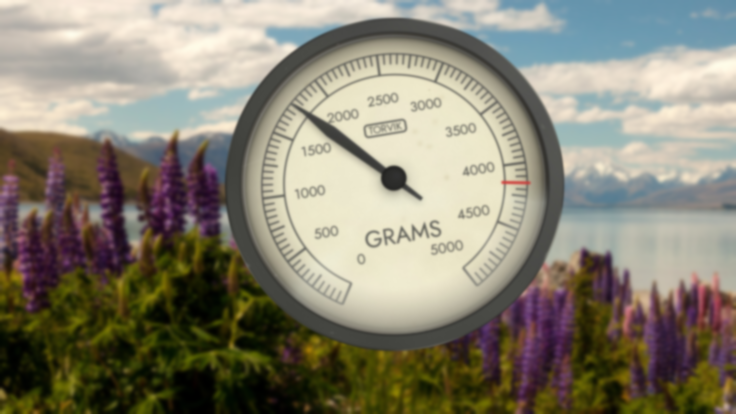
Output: 1750 g
